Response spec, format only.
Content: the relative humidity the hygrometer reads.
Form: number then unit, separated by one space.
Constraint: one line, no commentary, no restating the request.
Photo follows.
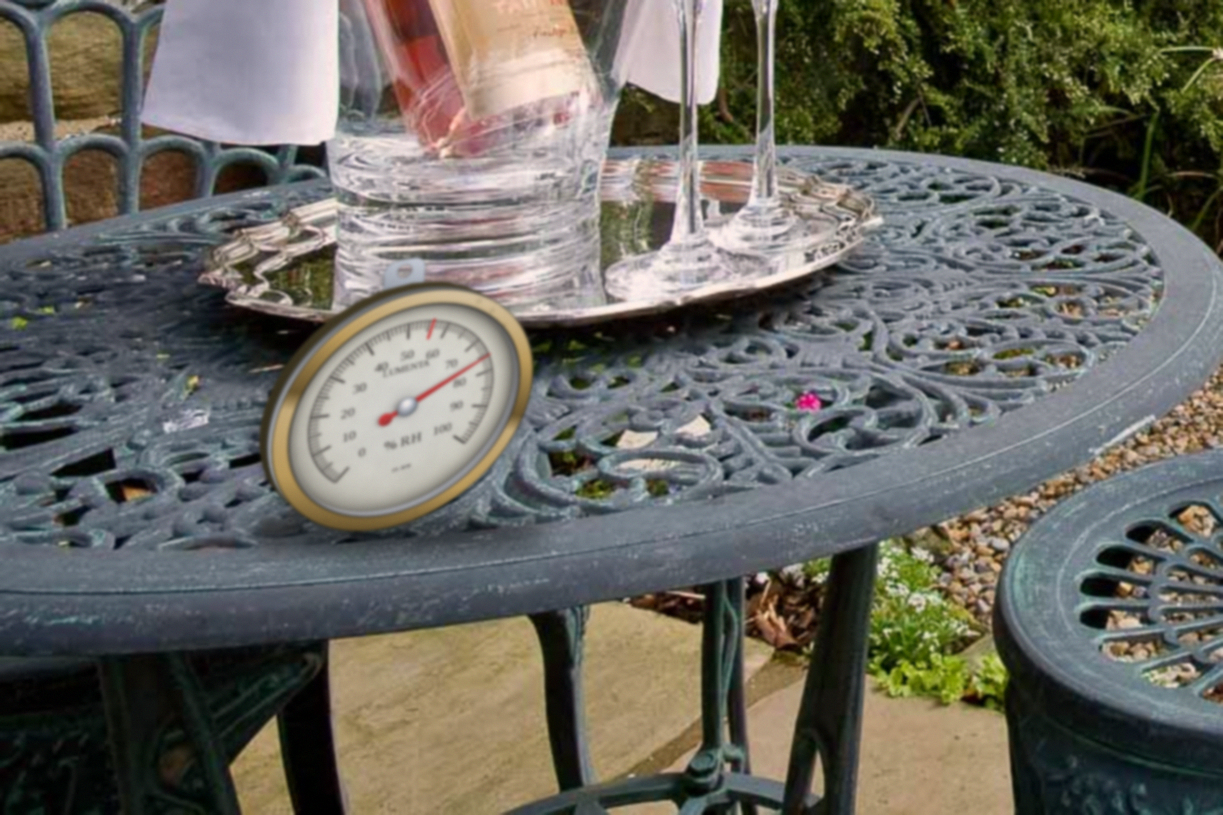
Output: 75 %
